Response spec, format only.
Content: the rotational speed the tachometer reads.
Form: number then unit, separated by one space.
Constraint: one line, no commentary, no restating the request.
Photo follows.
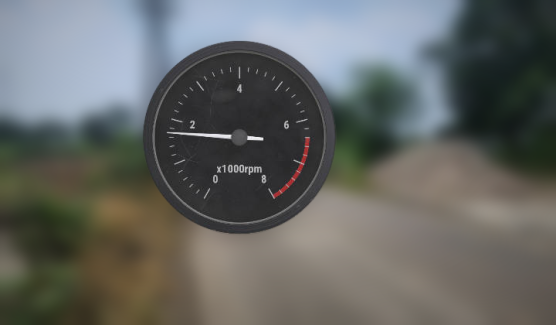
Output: 1700 rpm
